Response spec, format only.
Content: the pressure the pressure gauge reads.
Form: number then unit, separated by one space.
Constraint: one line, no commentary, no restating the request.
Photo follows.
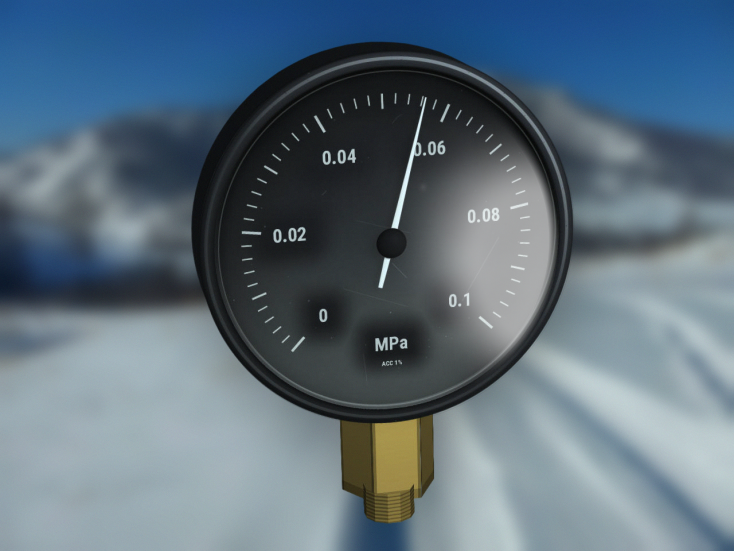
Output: 0.056 MPa
